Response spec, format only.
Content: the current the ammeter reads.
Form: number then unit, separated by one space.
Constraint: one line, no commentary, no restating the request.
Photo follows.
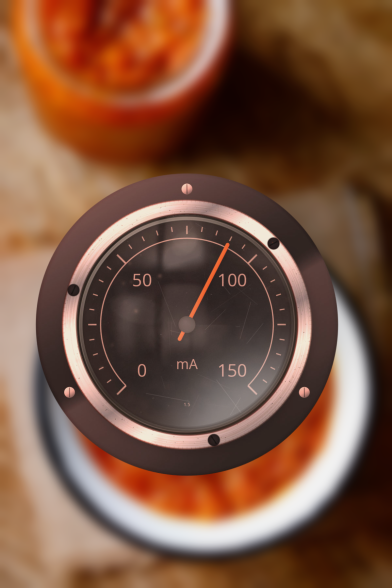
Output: 90 mA
